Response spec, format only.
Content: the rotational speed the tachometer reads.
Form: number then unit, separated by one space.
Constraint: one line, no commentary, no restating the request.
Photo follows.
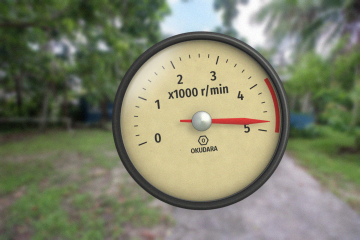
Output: 4800 rpm
